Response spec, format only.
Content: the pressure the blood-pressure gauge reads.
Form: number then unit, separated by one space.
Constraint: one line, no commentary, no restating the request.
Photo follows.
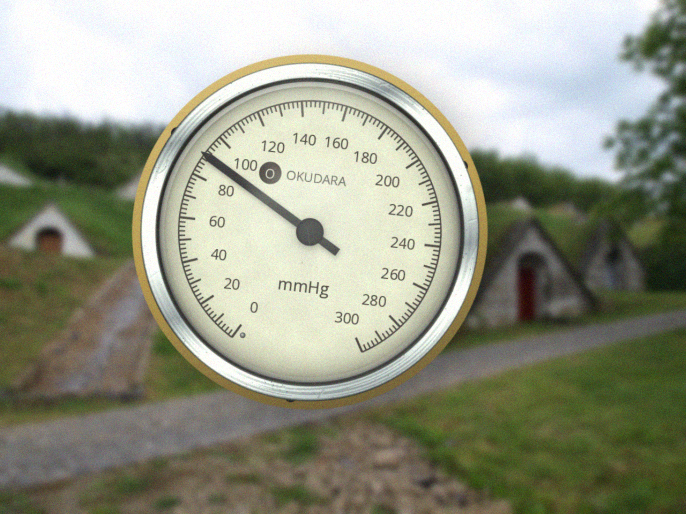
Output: 90 mmHg
